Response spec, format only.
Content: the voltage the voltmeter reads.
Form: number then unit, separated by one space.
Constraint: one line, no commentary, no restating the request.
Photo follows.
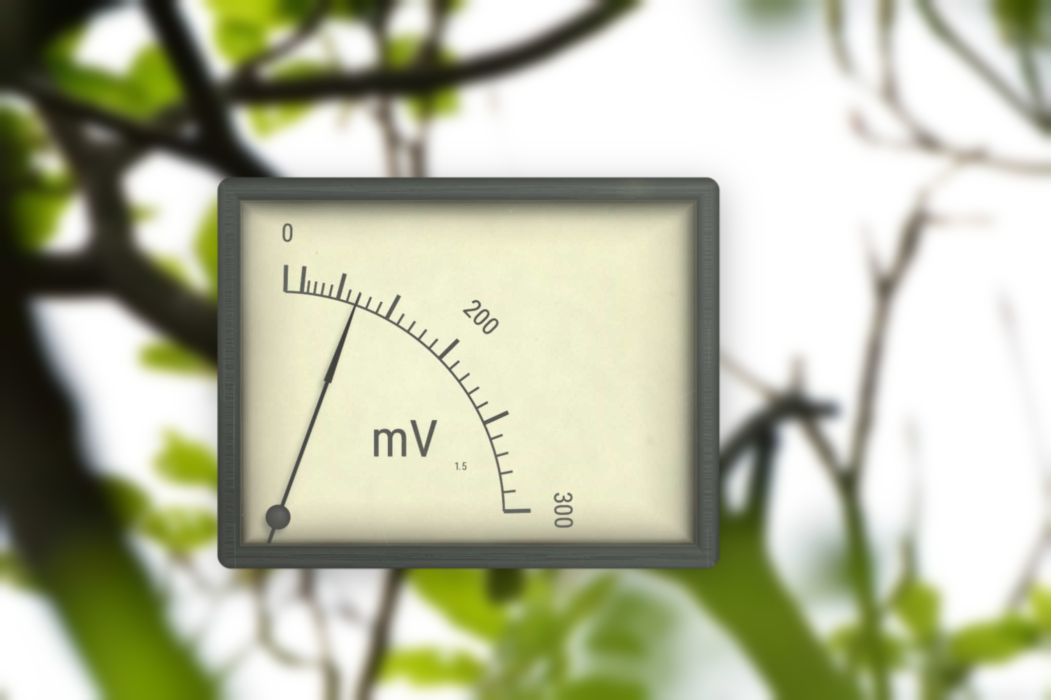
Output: 120 mV
